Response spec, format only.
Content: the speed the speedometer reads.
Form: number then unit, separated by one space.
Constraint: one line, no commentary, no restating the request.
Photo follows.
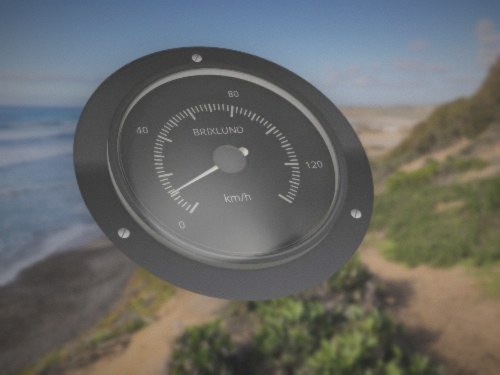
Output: 10 km/h
